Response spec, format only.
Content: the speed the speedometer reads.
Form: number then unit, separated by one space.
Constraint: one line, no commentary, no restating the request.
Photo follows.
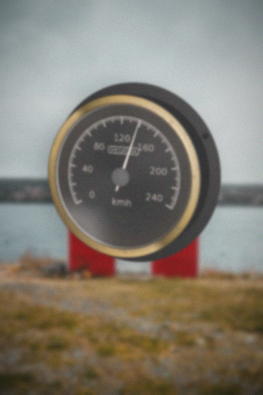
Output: 140 km/h
